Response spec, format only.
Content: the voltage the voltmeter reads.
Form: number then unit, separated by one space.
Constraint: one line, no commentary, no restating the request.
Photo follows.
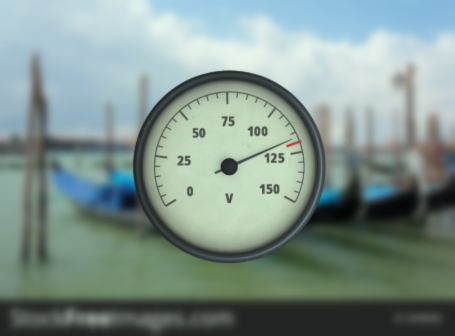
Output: 117.5 V
